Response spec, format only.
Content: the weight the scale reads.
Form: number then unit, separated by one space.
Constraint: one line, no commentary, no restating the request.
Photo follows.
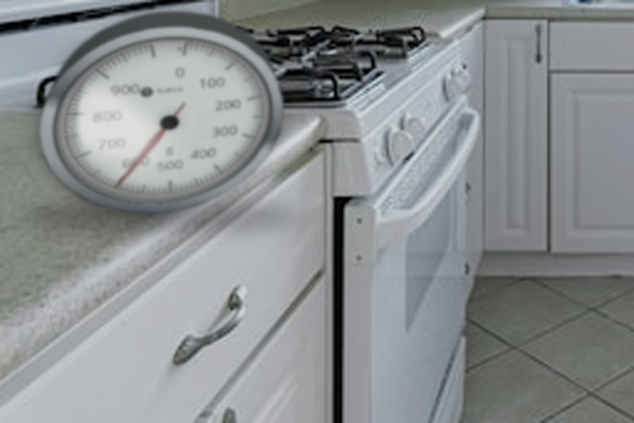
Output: 600 g
